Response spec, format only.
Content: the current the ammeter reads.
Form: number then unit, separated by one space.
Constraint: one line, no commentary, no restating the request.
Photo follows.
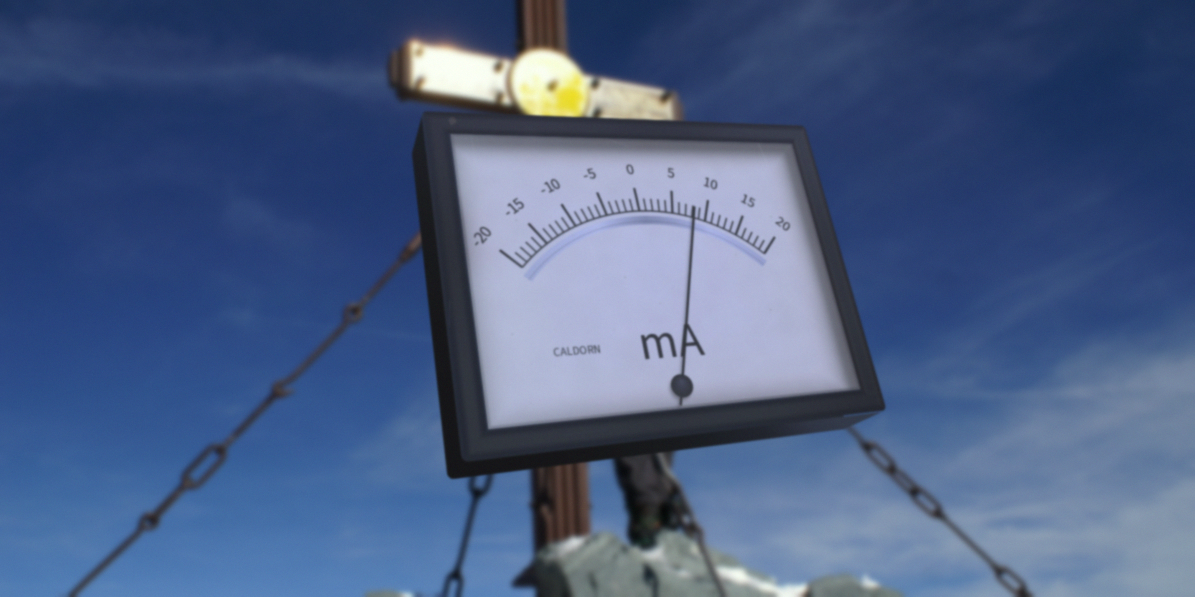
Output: 8 mA
